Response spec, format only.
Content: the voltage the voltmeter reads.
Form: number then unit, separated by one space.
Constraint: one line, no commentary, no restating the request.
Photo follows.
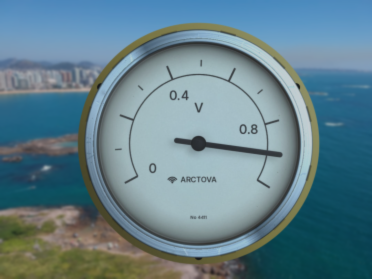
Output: 0.9 V
